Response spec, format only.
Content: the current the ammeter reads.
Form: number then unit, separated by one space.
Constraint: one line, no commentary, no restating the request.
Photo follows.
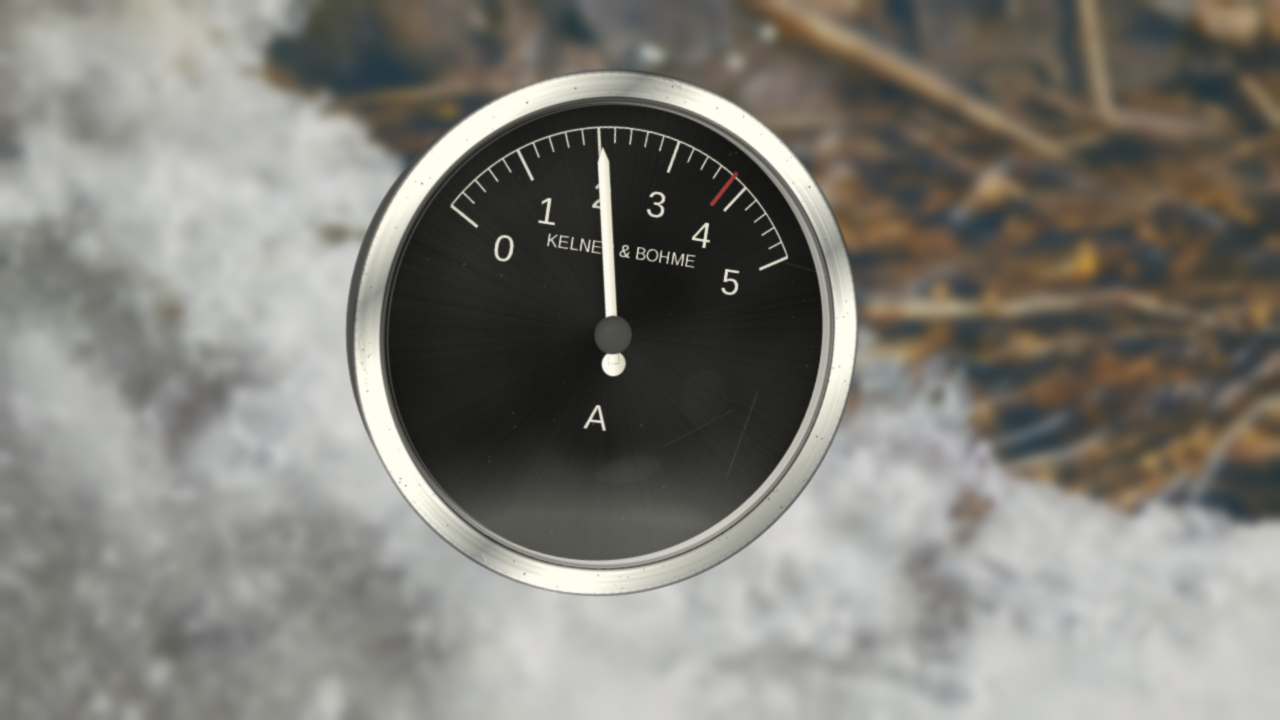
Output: 2 A
